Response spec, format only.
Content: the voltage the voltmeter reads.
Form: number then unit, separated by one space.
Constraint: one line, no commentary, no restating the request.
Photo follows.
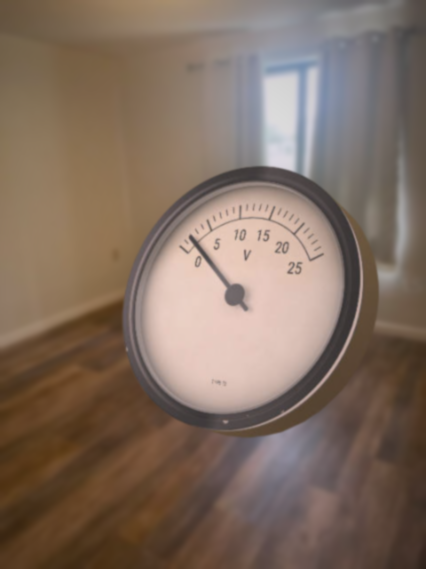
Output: 2 V
